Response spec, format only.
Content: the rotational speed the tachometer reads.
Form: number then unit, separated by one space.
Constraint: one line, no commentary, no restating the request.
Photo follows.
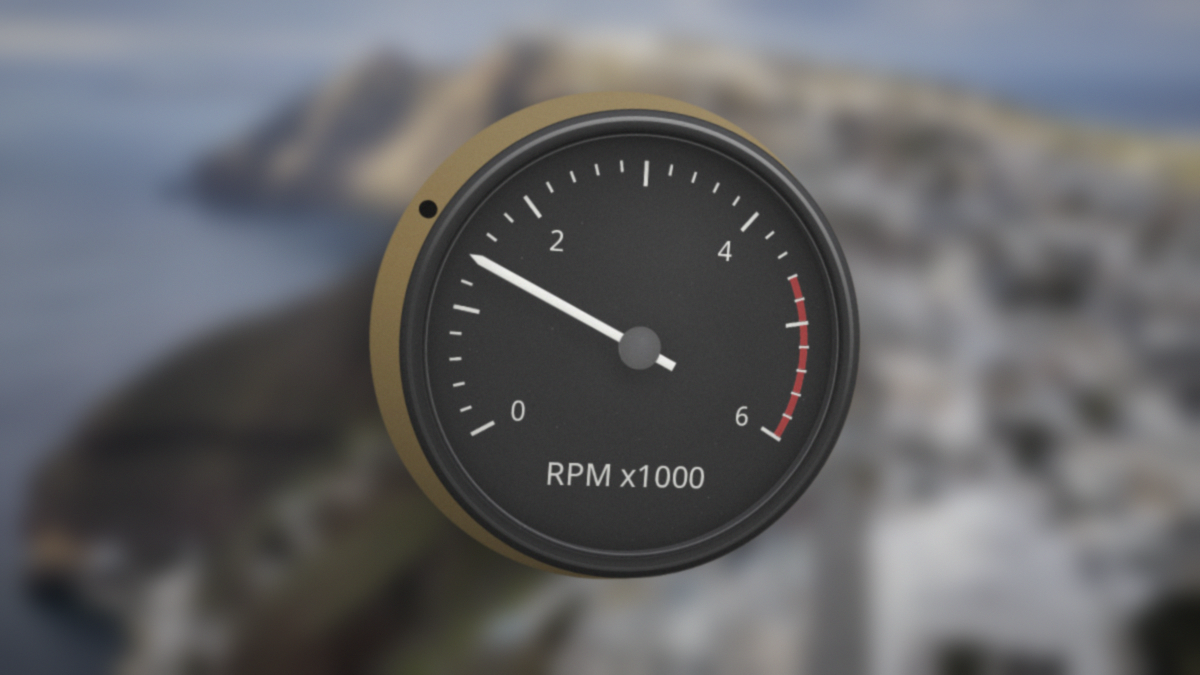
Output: 1400 rpm
